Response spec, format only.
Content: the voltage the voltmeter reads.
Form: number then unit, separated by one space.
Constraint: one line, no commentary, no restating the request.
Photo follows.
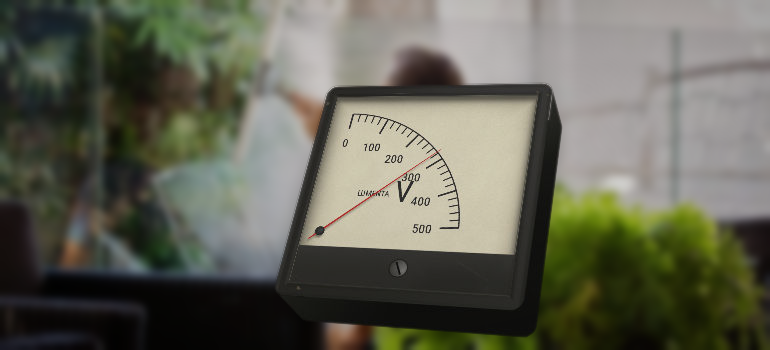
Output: 280 V
